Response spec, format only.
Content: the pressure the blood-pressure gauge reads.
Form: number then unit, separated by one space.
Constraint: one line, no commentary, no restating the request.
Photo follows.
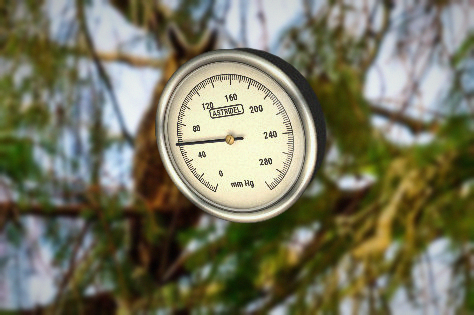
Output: 60 mmHg
